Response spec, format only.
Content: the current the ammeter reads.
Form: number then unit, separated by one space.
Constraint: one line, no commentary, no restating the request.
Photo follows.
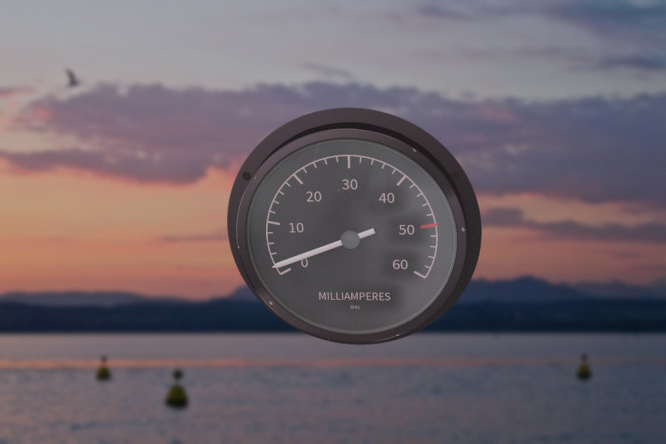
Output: 2 mA
